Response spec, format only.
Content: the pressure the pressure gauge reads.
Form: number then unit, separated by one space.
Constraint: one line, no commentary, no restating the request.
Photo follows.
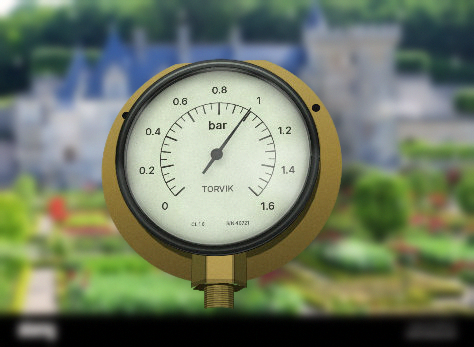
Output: 1 bar
